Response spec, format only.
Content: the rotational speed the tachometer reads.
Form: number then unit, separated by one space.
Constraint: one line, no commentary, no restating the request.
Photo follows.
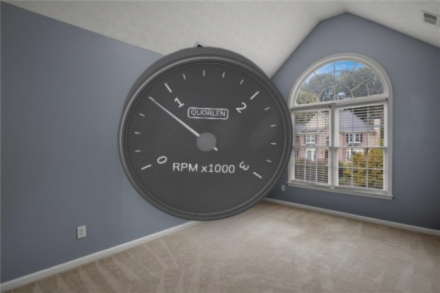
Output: 800 rpm
